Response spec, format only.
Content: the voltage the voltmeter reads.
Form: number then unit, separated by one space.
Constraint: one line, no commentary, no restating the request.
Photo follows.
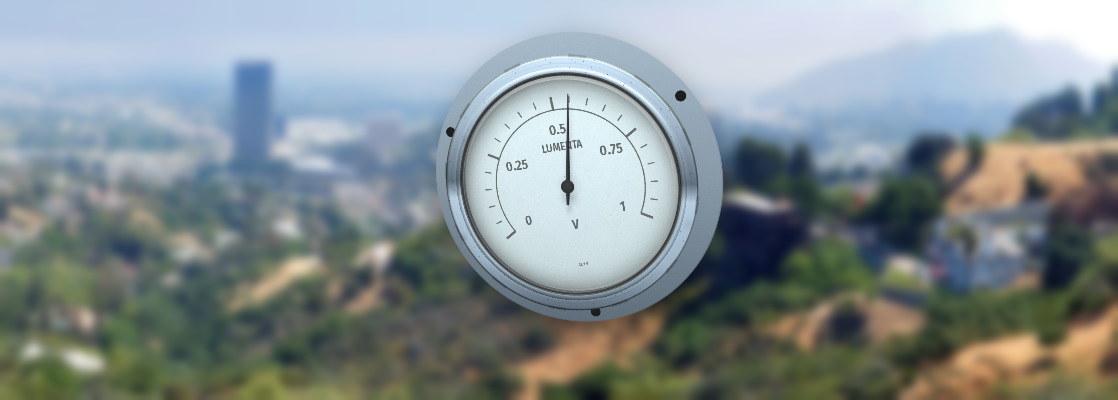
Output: 0.55 V
